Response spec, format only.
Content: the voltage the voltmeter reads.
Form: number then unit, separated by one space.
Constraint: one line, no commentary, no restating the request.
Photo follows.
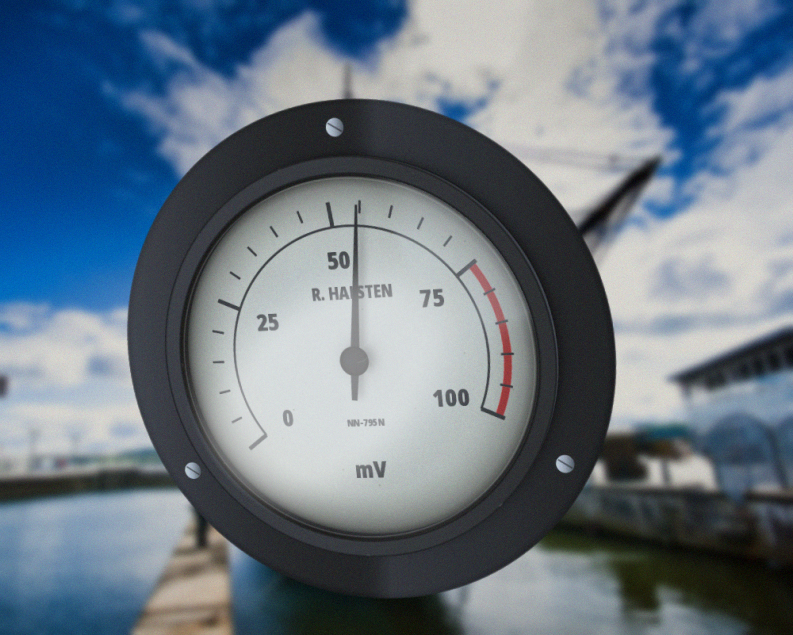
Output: 55 mV
